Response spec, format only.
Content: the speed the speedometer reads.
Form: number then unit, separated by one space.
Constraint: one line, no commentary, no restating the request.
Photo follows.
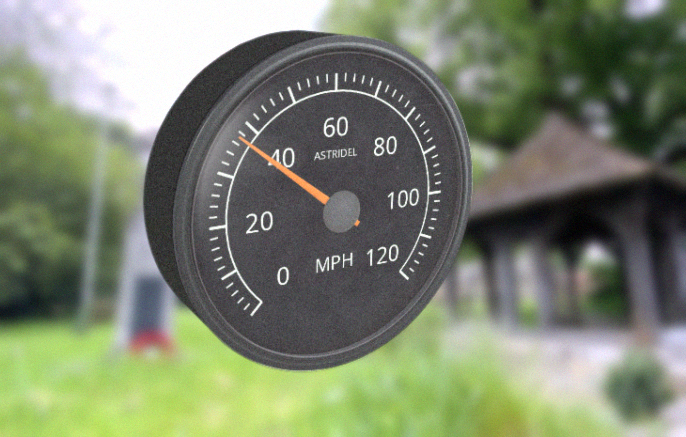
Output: 37 mph
